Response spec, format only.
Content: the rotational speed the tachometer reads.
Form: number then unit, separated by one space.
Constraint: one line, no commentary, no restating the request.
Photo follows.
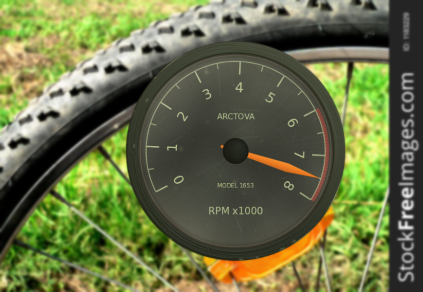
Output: 7500 rpm
